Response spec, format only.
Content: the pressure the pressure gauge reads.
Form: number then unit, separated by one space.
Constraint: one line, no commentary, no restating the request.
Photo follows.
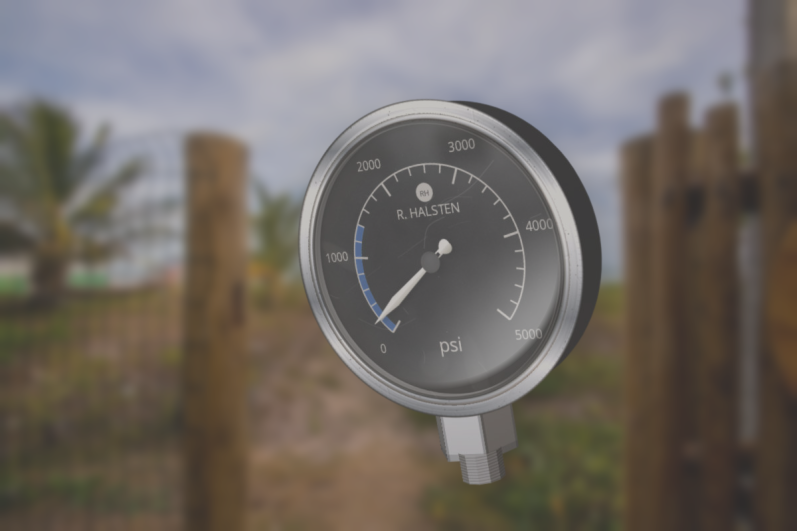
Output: 200 psi
